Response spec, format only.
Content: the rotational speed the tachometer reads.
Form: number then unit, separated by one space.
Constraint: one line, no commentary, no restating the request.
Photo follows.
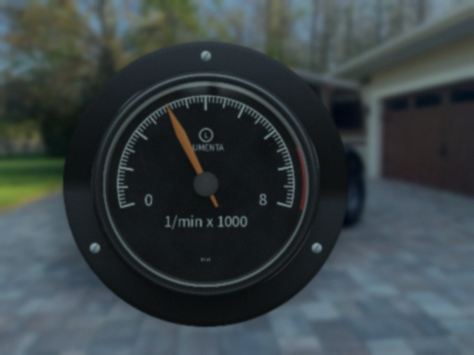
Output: 3000 rpm
